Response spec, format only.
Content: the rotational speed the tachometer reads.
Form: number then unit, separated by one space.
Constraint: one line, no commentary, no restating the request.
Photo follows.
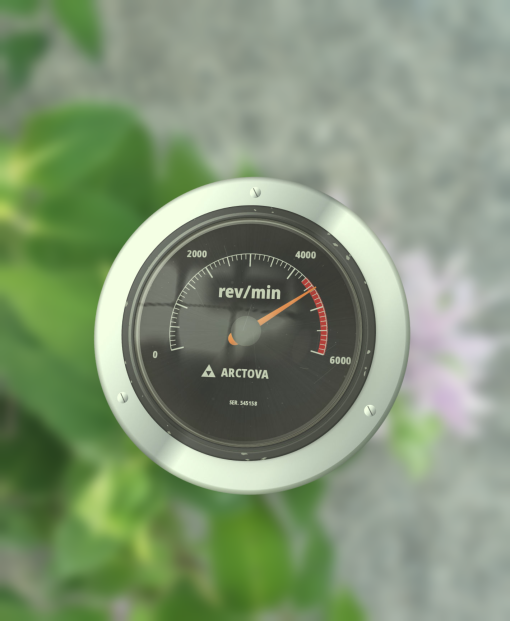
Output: 4600 rpm
